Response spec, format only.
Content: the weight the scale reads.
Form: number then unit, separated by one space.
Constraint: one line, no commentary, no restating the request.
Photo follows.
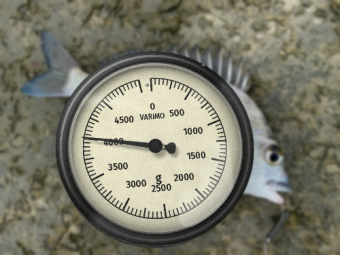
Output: 4000 g
